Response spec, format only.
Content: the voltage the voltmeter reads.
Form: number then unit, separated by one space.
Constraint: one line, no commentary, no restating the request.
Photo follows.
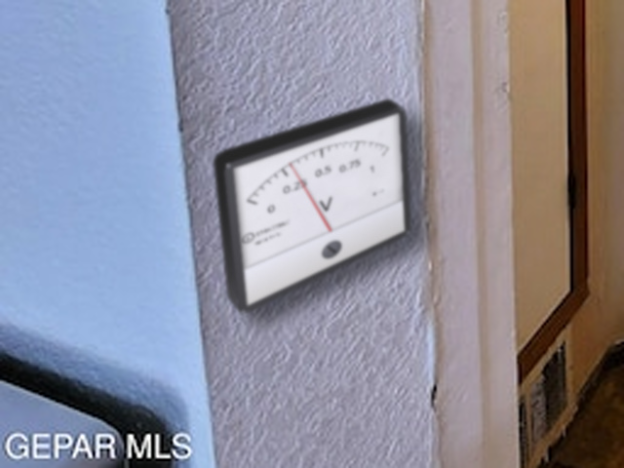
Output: 0.3 V
